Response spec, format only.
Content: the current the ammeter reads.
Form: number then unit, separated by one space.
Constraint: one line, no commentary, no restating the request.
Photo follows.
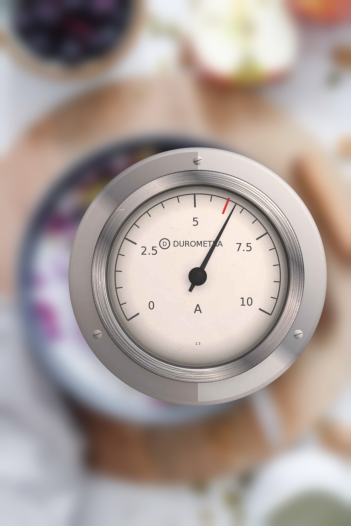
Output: 6.25 A
